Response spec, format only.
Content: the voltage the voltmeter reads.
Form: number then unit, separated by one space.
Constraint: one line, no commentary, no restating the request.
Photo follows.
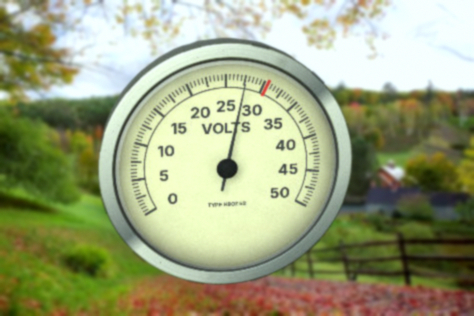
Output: 27.5 V
